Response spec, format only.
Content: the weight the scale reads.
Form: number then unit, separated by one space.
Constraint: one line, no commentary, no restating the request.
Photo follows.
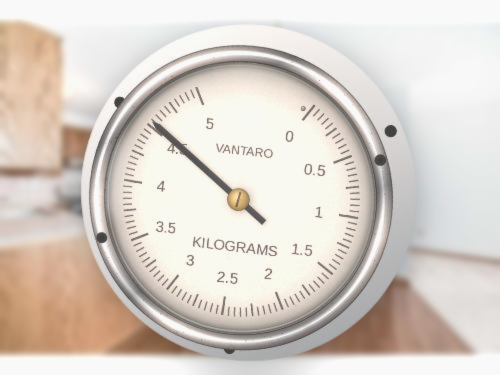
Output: 4.55 kg
